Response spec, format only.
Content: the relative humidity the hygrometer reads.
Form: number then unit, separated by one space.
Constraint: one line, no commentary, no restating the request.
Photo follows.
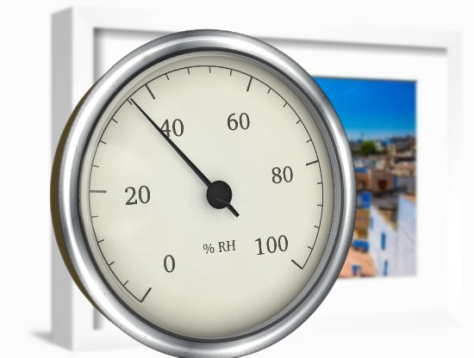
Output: 36 %
